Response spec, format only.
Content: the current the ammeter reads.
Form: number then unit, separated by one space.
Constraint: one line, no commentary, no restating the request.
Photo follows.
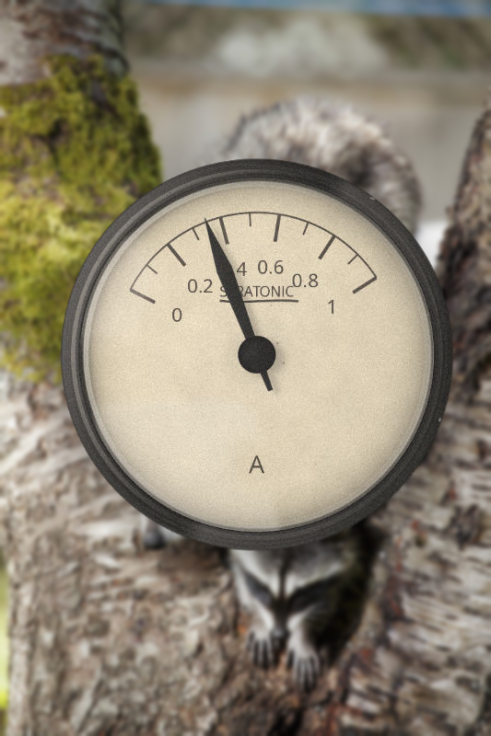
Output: 0.35 A
